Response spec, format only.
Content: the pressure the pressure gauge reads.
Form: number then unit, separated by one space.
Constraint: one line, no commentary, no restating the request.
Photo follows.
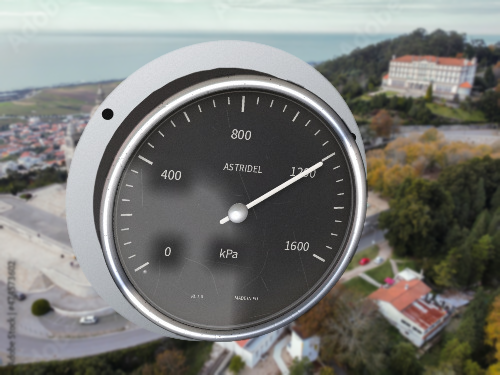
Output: 1200 kPa
